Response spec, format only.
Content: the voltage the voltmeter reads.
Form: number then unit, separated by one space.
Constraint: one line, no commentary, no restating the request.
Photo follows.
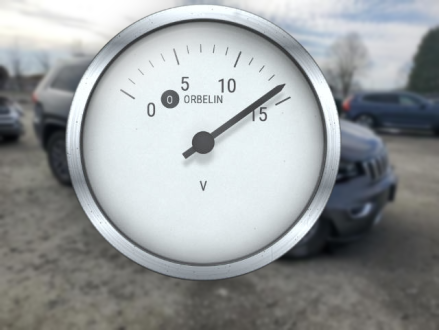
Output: 14 V
